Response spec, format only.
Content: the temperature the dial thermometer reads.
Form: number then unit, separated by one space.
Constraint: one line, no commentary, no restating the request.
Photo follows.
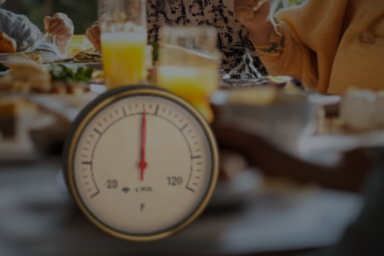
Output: 52 °F
